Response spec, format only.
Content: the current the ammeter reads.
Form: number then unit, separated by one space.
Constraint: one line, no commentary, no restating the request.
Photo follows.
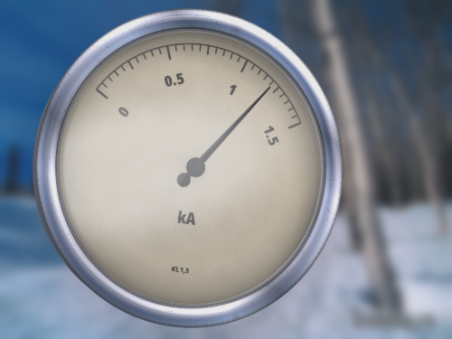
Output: 1.2 kA
